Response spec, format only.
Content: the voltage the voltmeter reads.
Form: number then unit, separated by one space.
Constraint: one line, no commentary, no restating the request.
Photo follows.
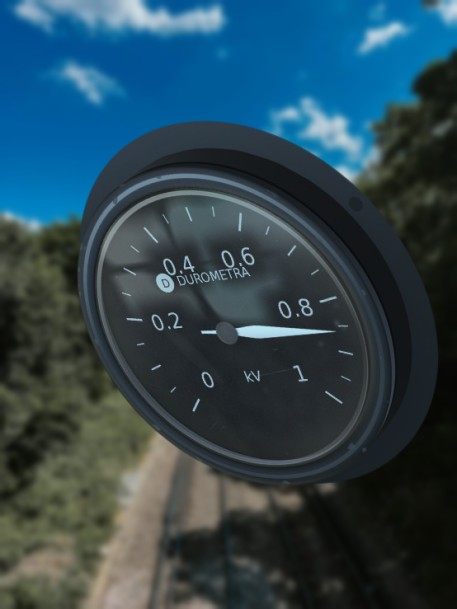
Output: 0.85 kV
